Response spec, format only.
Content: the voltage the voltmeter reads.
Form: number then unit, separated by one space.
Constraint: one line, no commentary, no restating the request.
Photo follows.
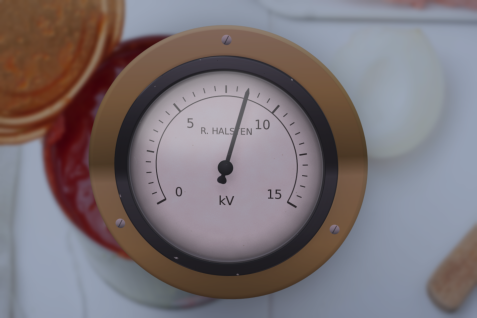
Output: 8.5 kV
